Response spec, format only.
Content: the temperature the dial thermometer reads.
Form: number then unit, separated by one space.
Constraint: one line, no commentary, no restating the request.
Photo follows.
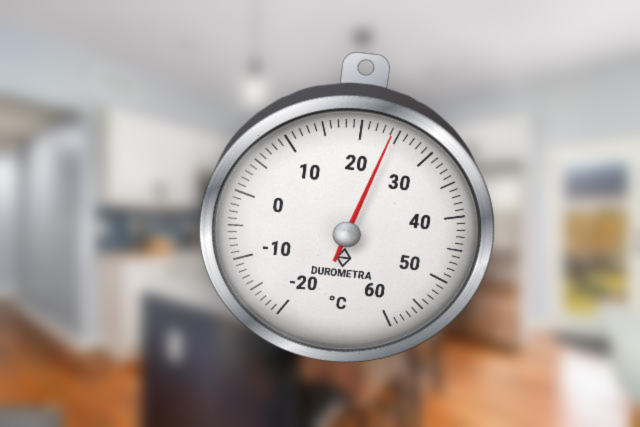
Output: 24 °C
